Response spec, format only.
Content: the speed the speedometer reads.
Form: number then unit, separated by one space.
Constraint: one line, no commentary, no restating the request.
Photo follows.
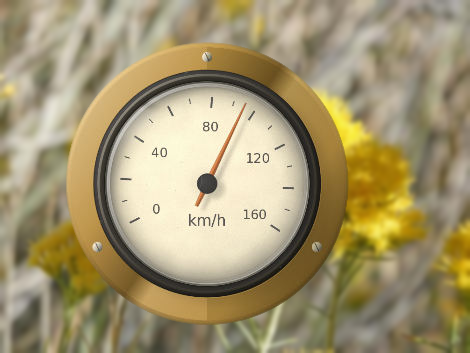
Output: 95 km/h
